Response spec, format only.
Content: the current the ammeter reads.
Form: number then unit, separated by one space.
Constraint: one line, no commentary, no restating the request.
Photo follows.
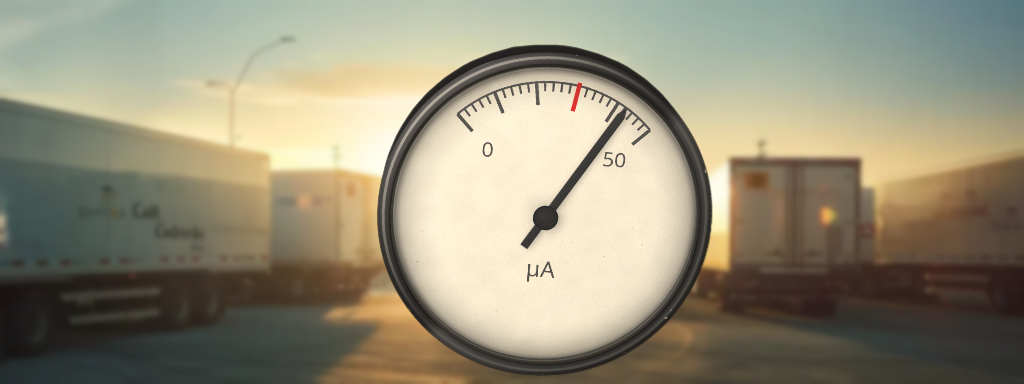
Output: 42 µA
